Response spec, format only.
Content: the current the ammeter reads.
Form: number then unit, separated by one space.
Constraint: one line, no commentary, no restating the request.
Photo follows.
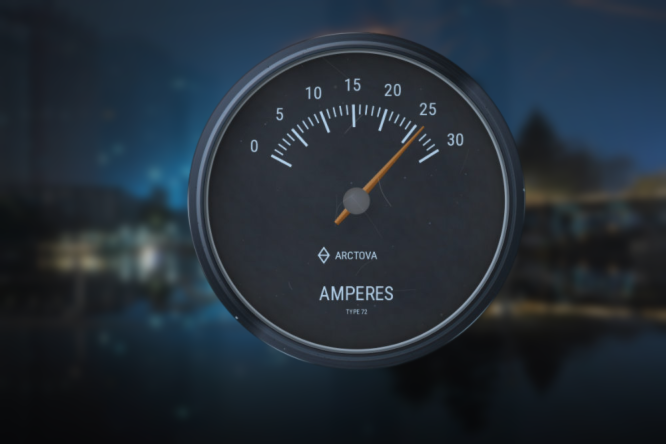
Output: 26 A
